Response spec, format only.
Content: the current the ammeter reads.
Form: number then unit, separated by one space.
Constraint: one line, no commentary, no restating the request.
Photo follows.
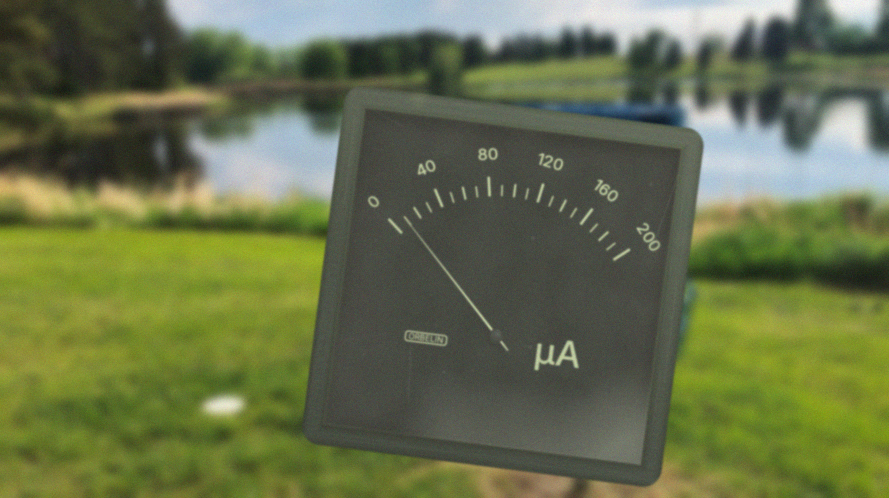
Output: 10 µA
